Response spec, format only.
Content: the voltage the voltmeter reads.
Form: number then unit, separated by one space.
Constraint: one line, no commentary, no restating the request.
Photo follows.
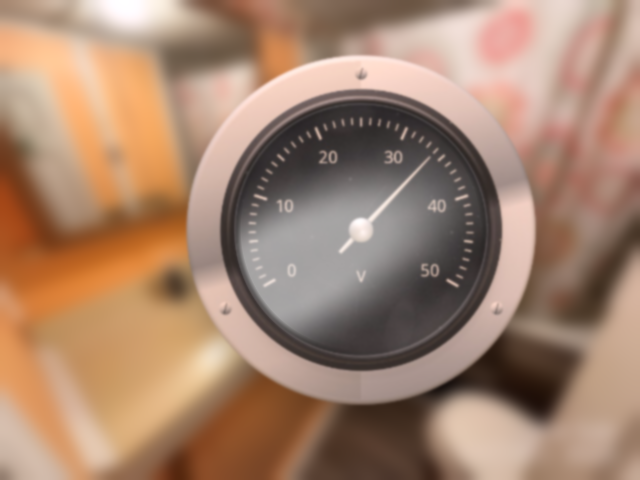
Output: 34 V
